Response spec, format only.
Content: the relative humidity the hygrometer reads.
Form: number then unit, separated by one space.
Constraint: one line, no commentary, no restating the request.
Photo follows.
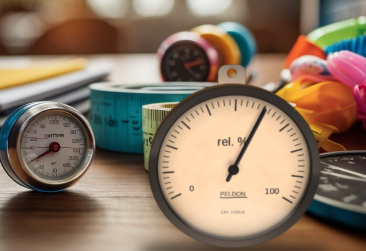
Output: 60 %
